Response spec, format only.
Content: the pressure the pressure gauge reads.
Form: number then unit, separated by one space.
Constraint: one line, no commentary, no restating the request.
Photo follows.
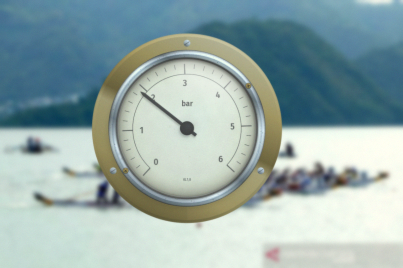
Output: 1.9 bar
